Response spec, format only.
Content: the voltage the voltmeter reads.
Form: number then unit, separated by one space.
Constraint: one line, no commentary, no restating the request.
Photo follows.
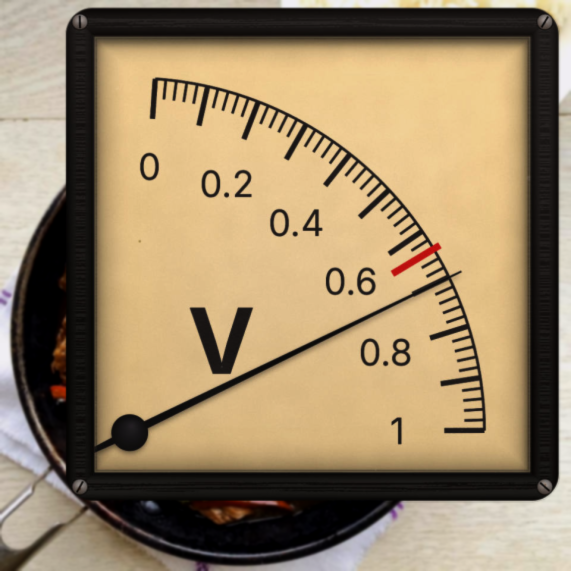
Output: 0.7 V
